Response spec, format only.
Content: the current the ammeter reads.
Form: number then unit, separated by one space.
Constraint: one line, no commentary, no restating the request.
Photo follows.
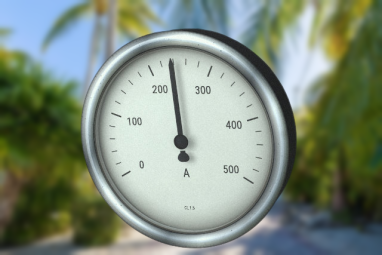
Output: 240 A
